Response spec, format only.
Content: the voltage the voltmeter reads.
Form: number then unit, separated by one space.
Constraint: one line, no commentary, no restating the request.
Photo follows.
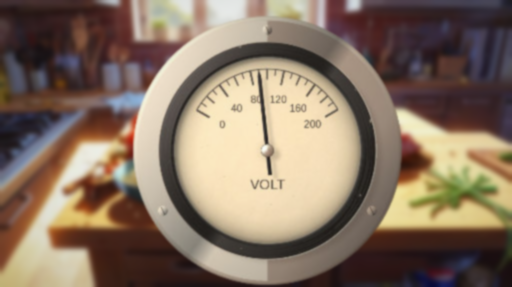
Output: 90 V
